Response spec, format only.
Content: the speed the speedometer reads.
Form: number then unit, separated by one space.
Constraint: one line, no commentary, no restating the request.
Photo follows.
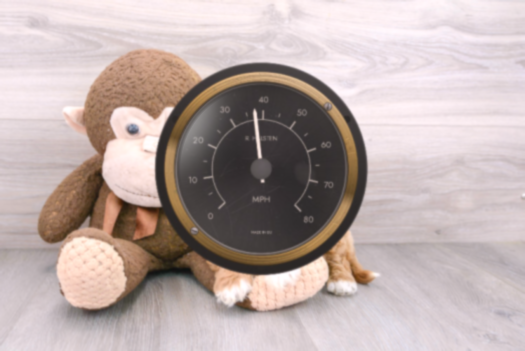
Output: 37.5 mph
